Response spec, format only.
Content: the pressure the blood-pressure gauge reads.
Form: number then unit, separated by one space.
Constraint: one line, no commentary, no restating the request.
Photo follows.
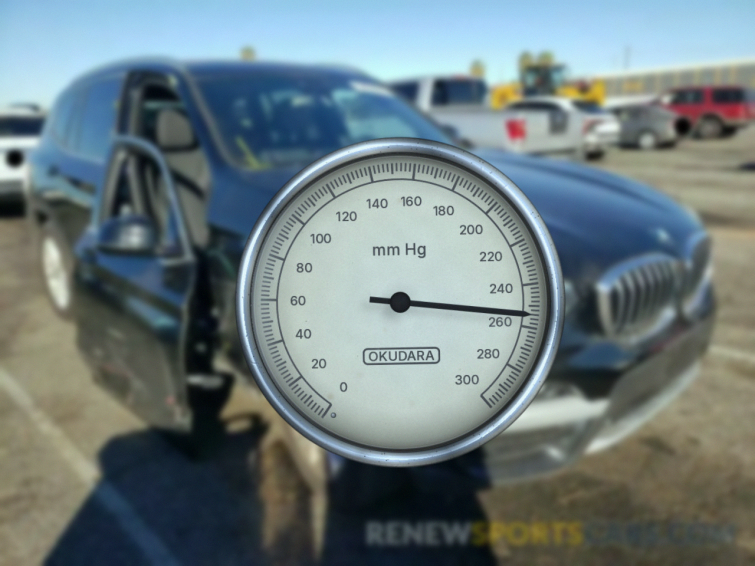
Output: 254 mmHg
